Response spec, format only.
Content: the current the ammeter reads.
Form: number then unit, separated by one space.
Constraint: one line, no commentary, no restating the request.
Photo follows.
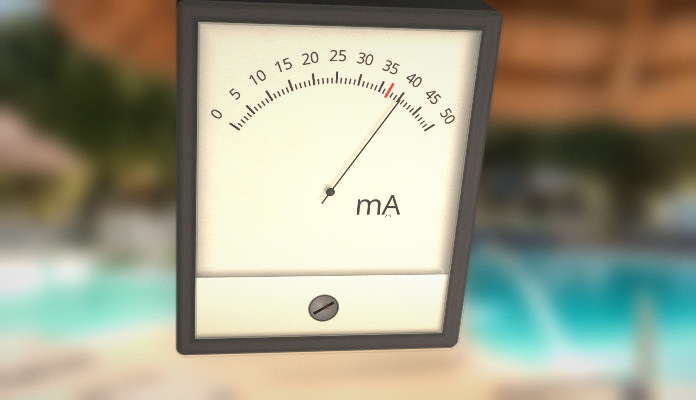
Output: 40 mA
